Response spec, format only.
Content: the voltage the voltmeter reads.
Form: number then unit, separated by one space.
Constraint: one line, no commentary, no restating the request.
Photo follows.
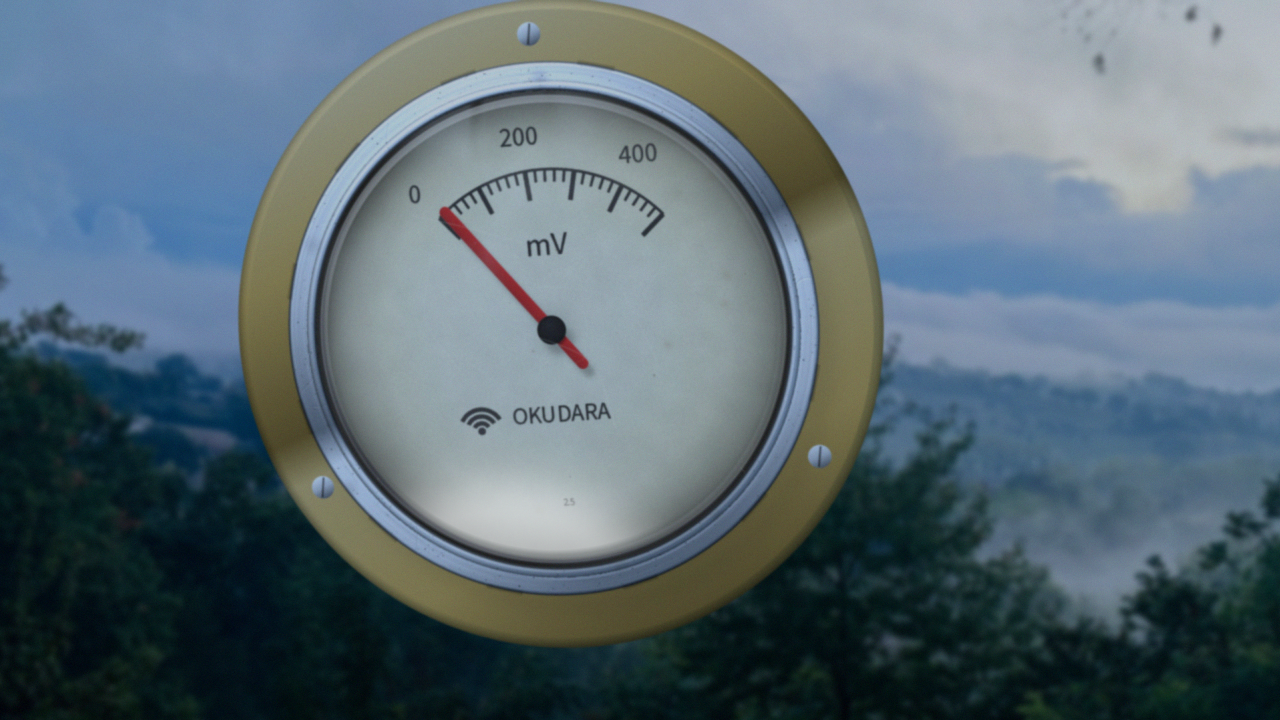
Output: 20 mV
